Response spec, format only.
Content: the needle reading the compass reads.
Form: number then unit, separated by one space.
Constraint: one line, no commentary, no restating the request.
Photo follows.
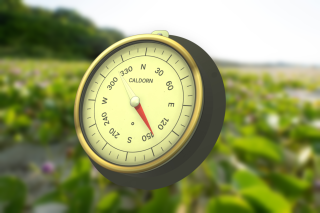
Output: 140 °
